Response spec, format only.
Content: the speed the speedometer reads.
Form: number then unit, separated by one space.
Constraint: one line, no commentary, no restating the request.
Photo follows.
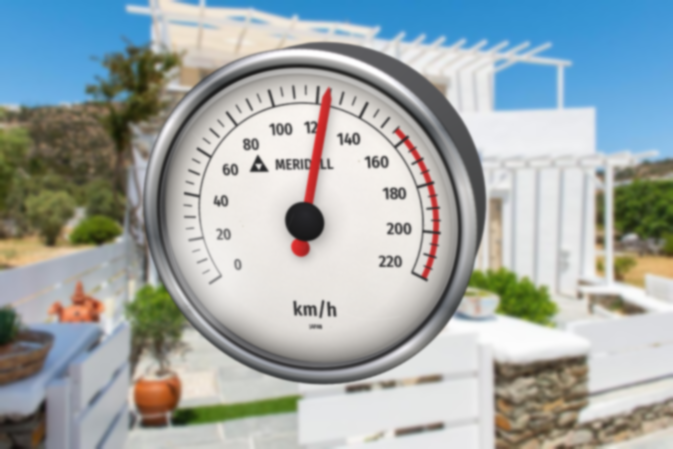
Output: 125 km/h
